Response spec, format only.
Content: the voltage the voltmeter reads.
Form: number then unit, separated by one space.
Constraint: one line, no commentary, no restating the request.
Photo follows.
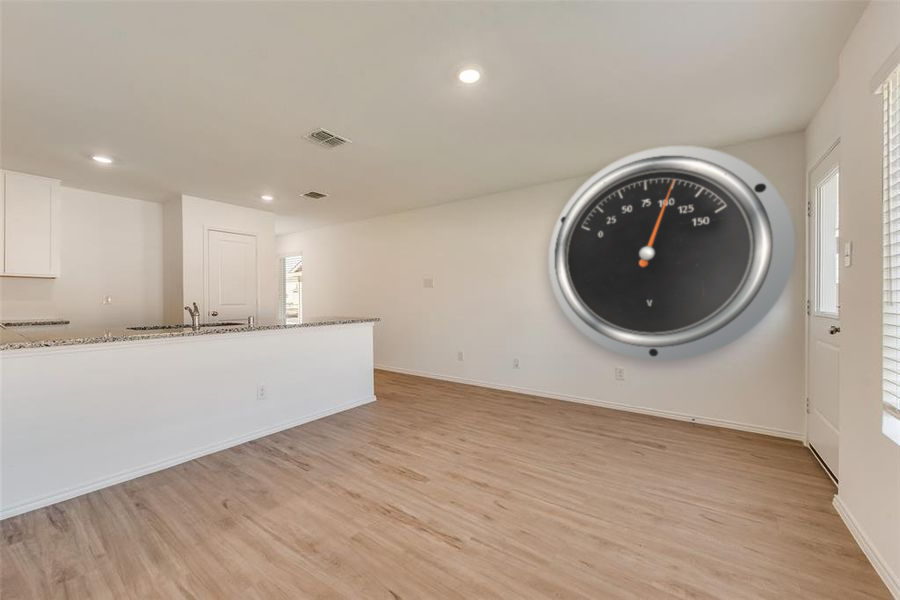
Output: 100 V
